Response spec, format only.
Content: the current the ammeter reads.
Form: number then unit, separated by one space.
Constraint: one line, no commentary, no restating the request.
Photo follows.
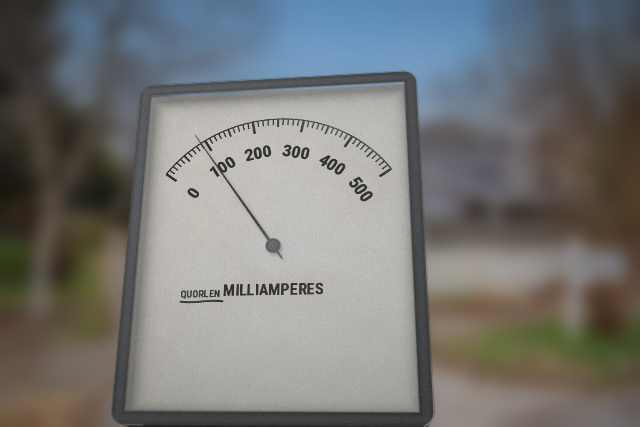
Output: 90 mA
